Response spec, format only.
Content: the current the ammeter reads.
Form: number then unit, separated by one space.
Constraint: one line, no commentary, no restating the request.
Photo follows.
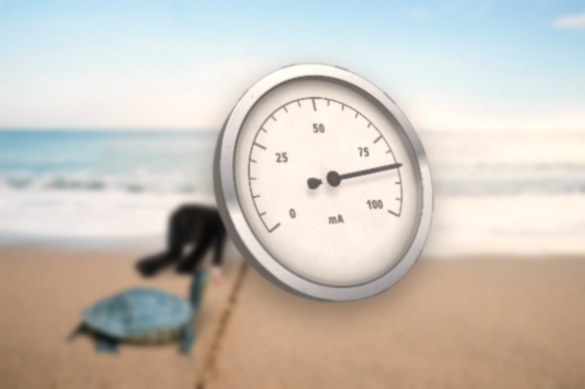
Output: 85 mA
